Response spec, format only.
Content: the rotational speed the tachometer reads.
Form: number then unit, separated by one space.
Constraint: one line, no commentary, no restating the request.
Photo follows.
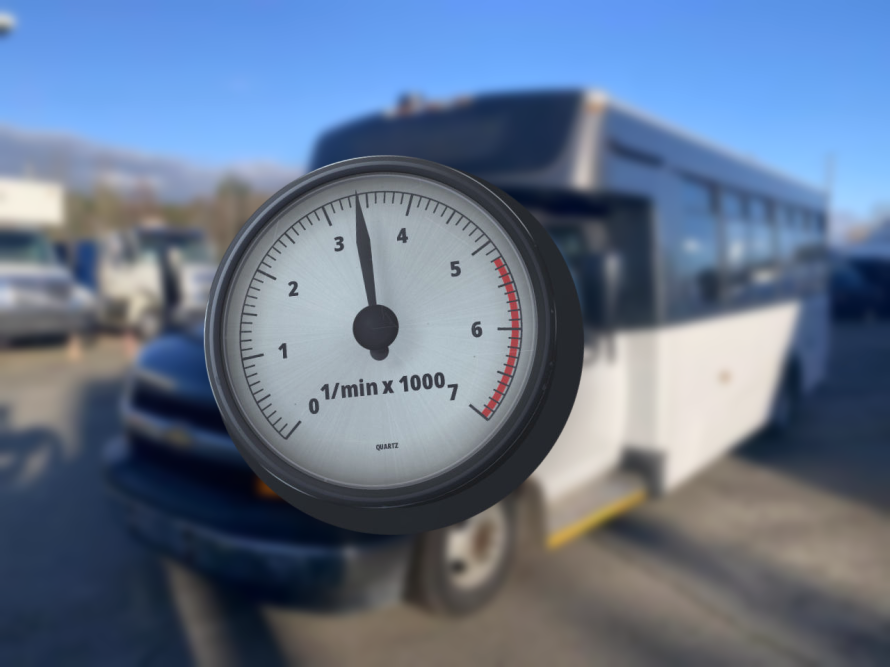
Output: 3400 rpm
